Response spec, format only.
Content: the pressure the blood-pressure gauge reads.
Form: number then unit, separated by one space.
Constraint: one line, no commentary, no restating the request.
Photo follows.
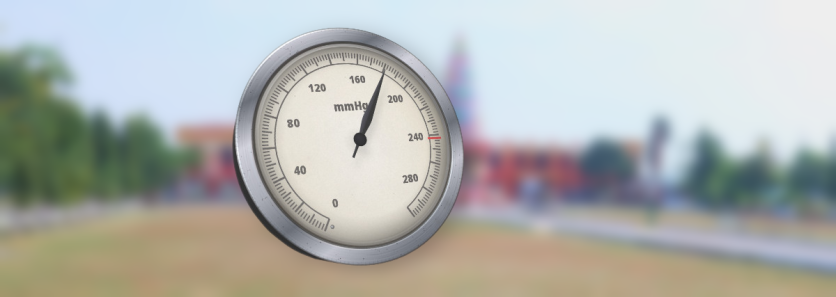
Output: 180 mmHg
